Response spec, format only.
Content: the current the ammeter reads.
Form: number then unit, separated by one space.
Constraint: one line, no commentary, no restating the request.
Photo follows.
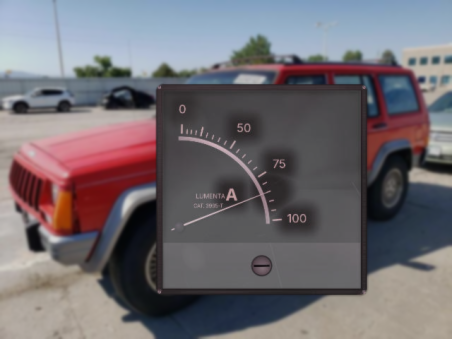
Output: 85 A
